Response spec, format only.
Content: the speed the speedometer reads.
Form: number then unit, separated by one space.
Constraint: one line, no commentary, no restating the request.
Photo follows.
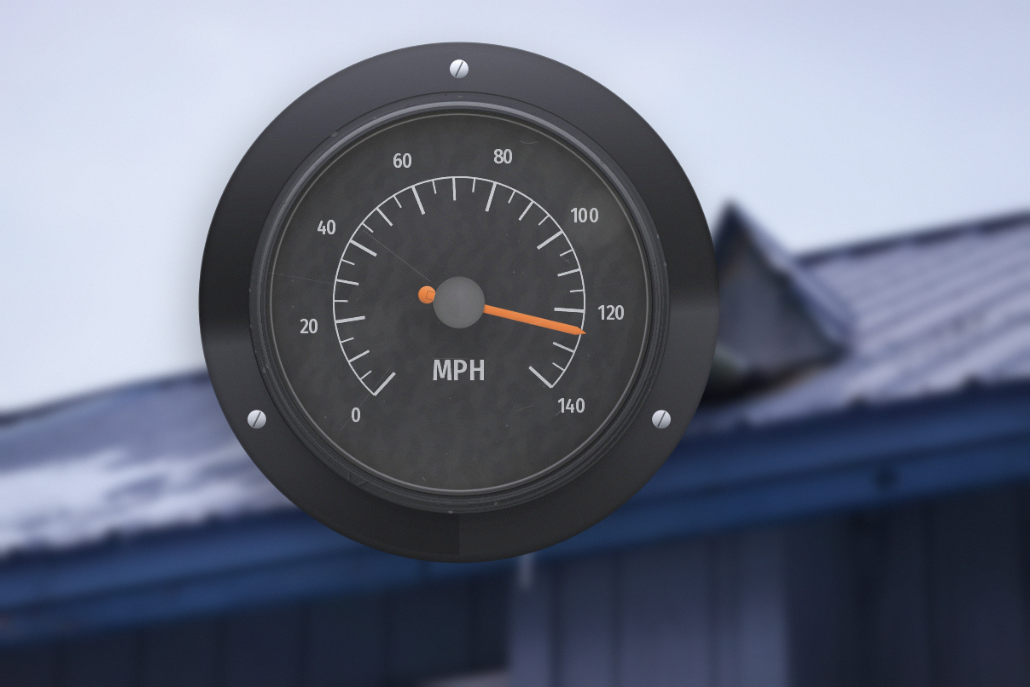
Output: 125 mph
